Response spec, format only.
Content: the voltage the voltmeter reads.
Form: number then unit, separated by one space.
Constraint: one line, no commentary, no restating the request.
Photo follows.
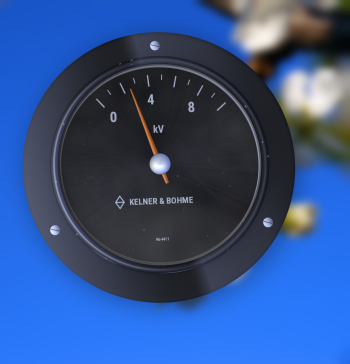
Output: 2.5 kV
